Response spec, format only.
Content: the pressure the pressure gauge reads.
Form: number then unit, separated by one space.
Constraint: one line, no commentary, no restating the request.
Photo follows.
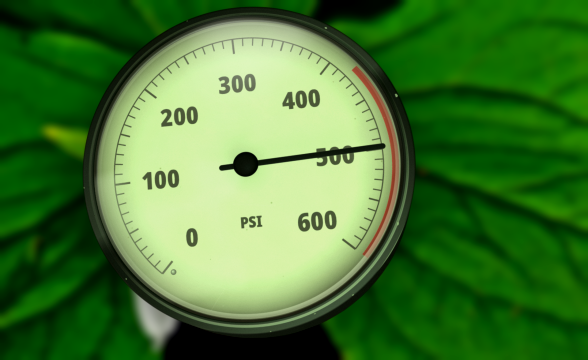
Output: 500 psi
